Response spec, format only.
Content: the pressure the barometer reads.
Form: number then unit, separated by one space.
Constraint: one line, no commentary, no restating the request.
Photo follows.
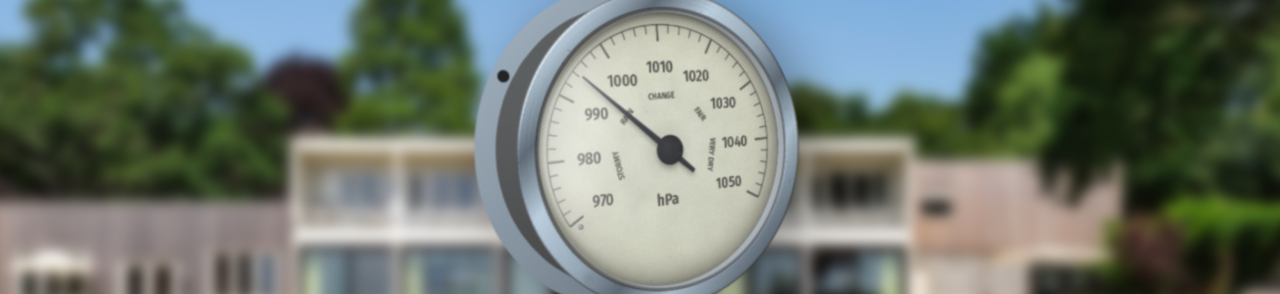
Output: 994 hPa
